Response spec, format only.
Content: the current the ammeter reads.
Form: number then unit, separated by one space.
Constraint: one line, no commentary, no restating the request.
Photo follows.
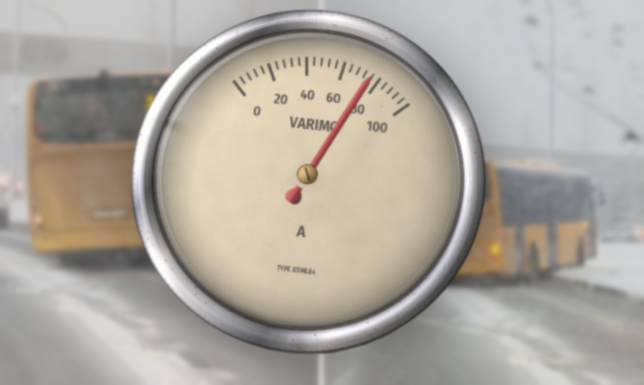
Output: 76 A
